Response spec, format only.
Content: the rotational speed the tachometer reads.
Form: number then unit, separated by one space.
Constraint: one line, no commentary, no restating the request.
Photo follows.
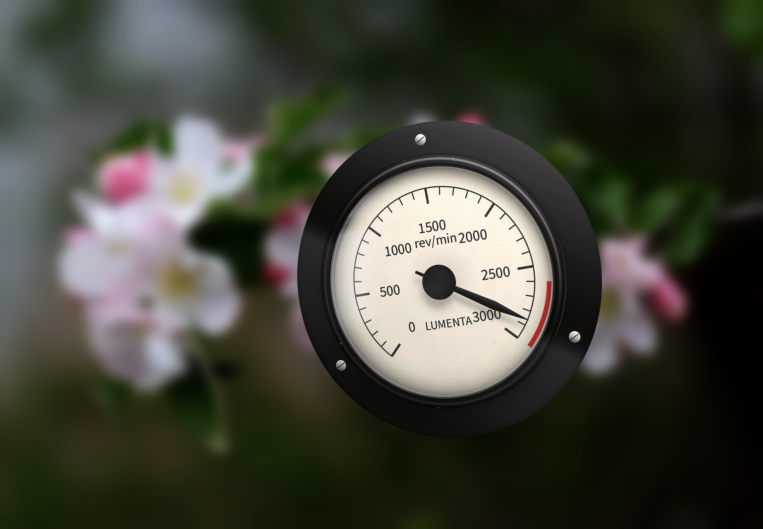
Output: 2850 rpm
